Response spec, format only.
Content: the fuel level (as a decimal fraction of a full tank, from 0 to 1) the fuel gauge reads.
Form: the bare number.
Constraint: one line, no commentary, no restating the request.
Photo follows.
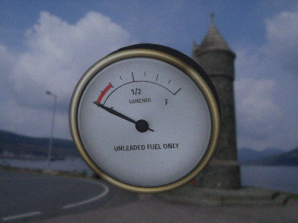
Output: 0
